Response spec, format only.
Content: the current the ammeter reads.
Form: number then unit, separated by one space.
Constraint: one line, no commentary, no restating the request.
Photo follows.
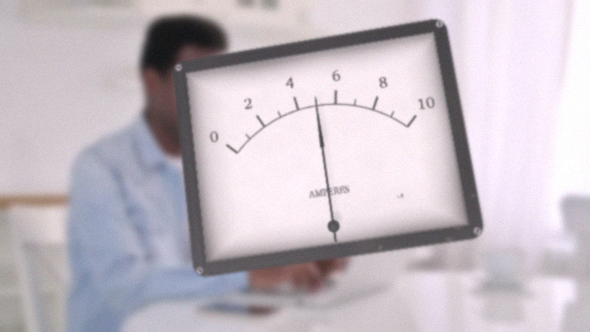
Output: 5 A
